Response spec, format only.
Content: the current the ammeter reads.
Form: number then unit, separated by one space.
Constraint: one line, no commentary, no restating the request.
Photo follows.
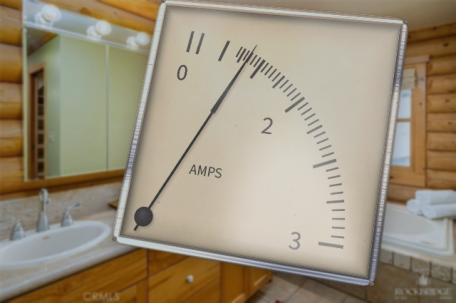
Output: 1.35 A
